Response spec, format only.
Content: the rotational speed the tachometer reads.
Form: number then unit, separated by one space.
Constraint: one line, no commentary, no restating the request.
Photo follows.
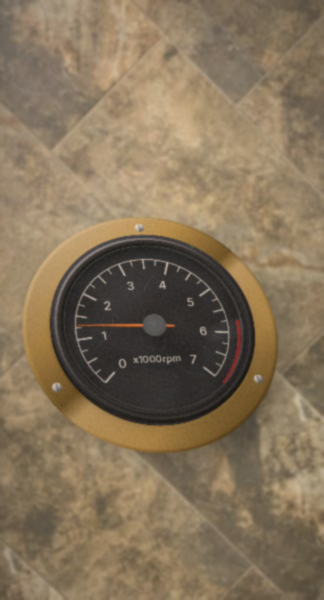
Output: 1250 rpm
